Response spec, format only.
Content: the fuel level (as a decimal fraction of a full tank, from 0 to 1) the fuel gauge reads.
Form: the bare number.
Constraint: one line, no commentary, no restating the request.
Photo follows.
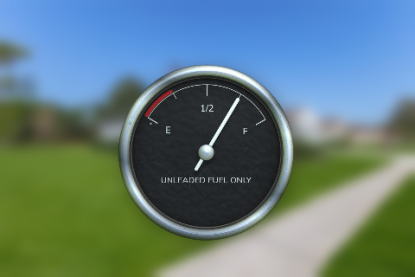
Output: 0.75
